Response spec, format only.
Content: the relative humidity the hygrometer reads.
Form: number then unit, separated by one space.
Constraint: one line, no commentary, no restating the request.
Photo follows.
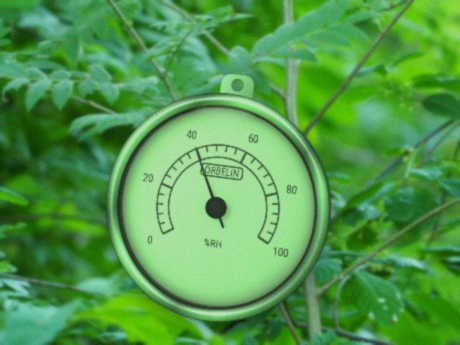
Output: 40 %
